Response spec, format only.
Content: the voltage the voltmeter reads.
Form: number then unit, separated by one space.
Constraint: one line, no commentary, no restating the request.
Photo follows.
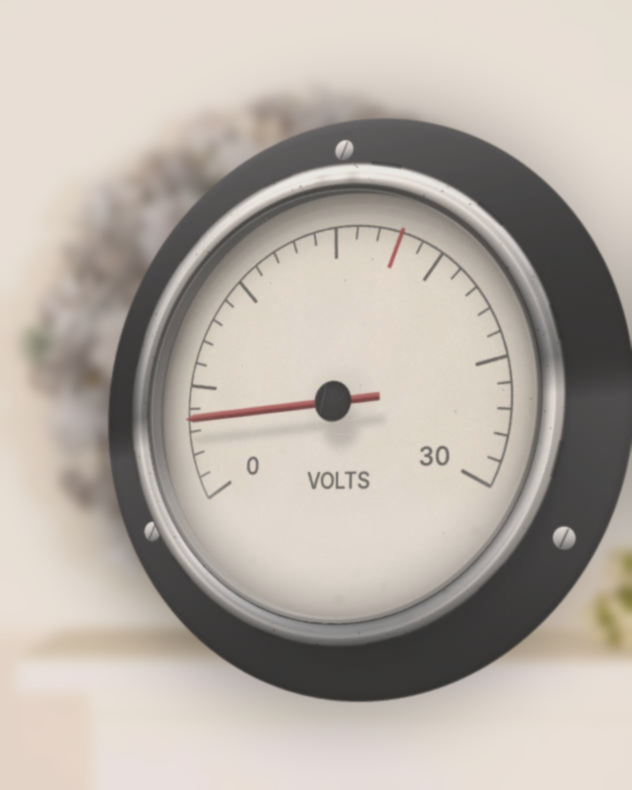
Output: 3.5 V
